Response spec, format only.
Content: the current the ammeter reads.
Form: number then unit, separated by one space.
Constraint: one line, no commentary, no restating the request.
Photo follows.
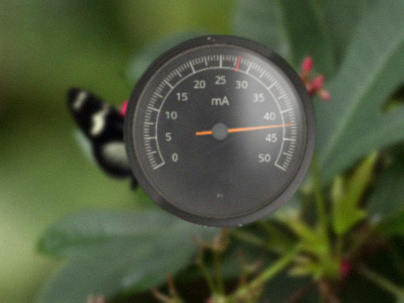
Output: 42.5 mA
